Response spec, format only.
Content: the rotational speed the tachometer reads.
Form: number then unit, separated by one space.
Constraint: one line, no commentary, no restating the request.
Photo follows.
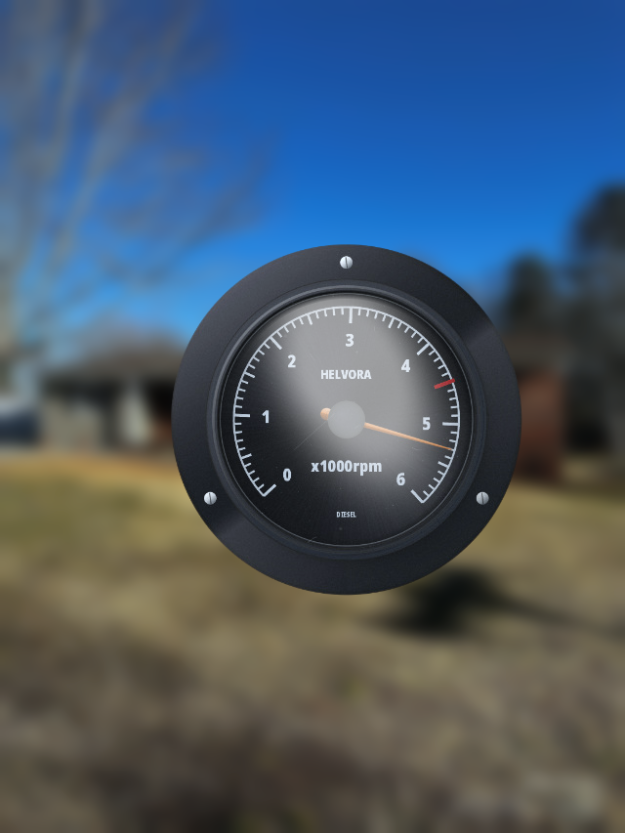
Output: 5300 rpm
